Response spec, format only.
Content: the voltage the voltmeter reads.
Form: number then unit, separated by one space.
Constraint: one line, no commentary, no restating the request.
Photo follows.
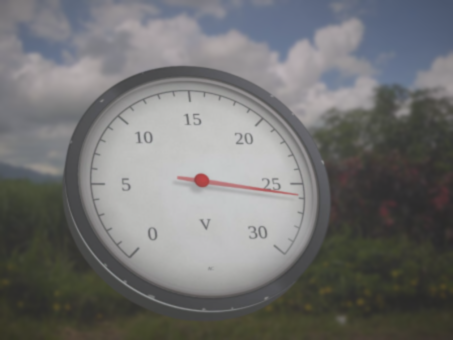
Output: 26 V
